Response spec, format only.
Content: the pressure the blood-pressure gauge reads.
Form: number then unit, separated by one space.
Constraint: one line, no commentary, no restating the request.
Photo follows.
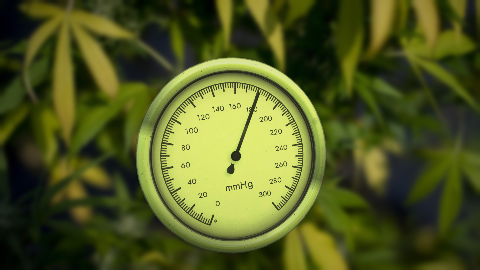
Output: 180 mmHg
